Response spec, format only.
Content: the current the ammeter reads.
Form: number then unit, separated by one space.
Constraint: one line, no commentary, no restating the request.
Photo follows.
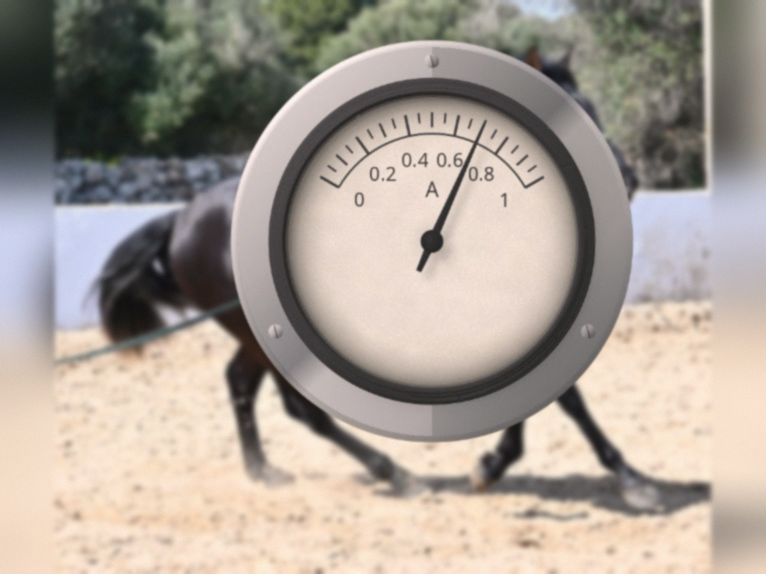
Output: 0.7 A
